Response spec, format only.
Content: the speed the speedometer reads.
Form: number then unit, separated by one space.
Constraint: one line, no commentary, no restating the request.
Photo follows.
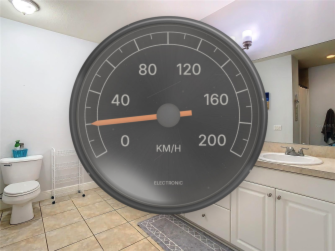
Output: 20 km/h
